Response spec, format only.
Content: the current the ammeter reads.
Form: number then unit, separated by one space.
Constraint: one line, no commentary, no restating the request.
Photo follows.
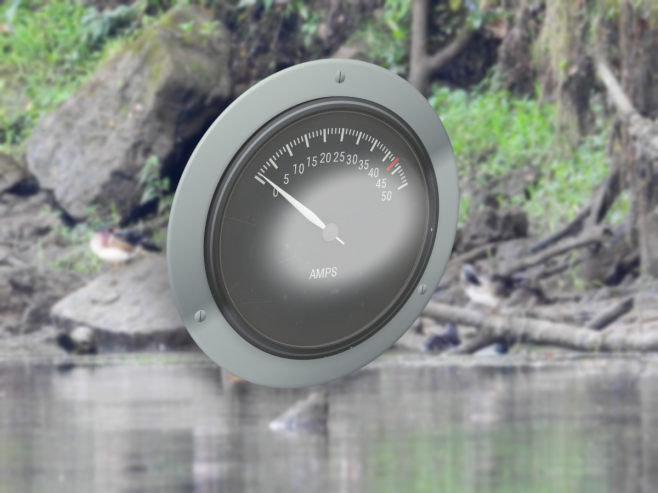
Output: 1 A
